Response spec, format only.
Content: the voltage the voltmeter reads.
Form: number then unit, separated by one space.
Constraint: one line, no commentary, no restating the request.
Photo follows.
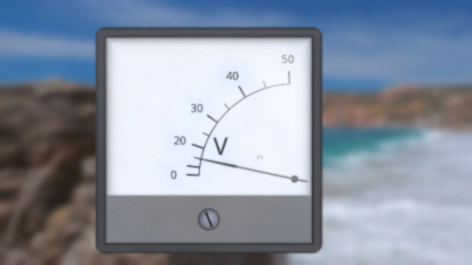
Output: 15 V
